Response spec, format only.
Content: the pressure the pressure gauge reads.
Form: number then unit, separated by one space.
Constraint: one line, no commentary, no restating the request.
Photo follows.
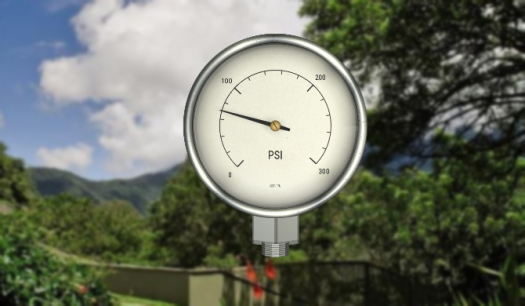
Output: 70 psi
